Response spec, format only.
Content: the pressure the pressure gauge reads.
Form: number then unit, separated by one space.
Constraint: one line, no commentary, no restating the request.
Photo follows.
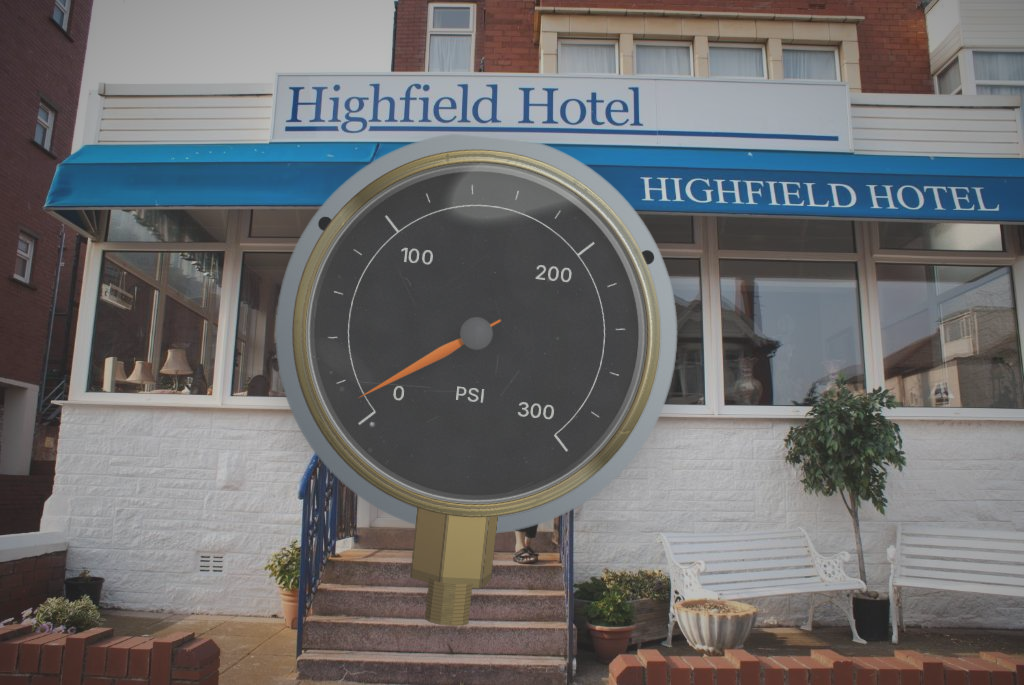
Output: 10 psi
